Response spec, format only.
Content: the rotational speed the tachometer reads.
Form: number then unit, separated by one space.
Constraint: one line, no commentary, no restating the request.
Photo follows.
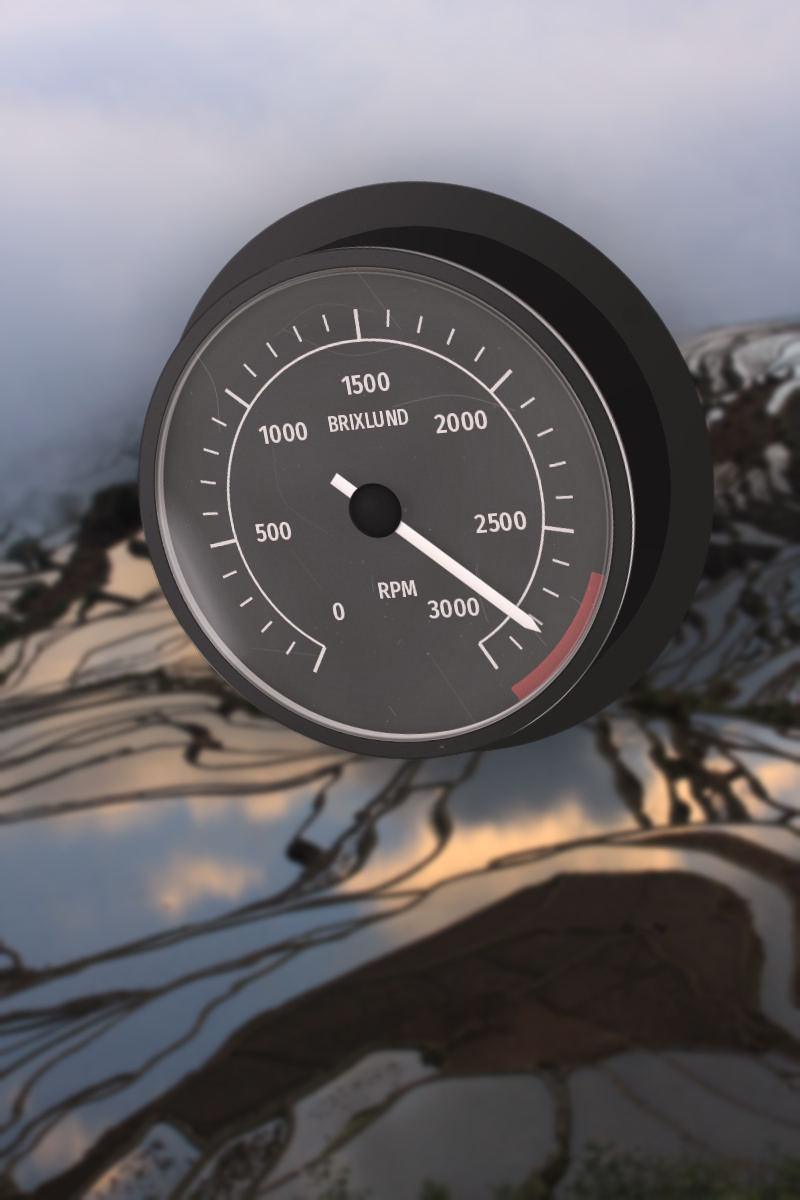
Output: 2800 rpm
